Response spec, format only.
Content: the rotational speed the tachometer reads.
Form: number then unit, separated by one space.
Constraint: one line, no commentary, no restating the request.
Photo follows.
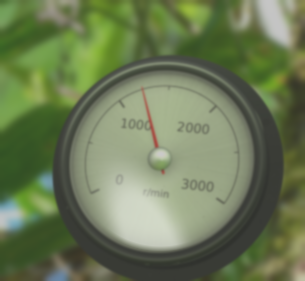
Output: 1250 rpm
